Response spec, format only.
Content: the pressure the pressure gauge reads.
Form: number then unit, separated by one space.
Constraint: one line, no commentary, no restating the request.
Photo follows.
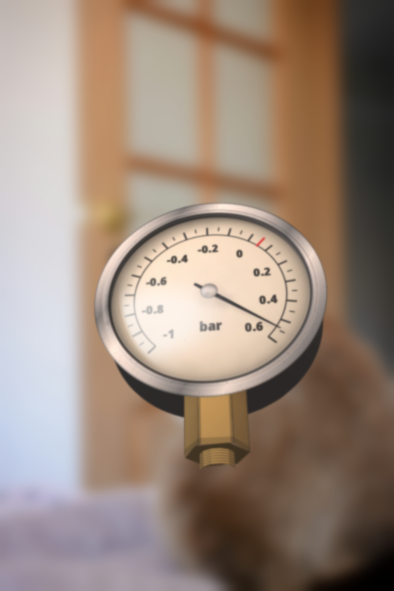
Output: 0.55 bar
